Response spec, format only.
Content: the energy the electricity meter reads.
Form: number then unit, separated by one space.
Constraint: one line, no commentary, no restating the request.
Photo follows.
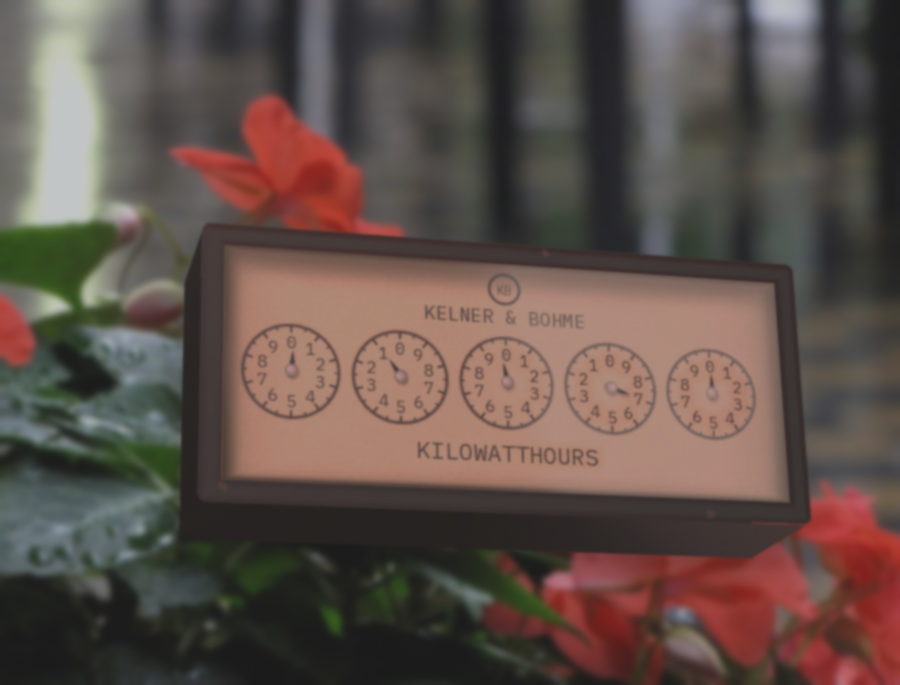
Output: 970 kWh
